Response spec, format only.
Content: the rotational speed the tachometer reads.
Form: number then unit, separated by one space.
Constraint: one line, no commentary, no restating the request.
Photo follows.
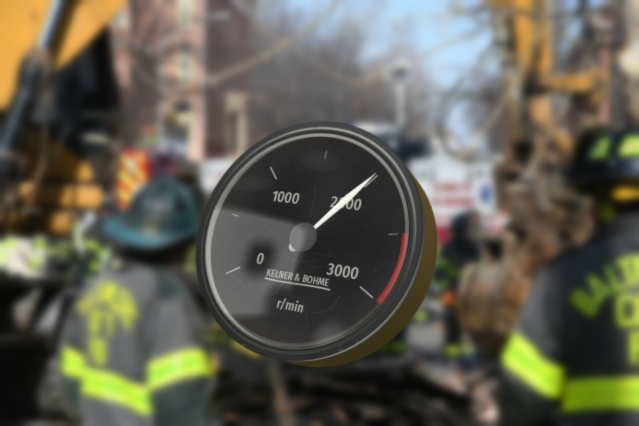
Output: 2000 rpm
